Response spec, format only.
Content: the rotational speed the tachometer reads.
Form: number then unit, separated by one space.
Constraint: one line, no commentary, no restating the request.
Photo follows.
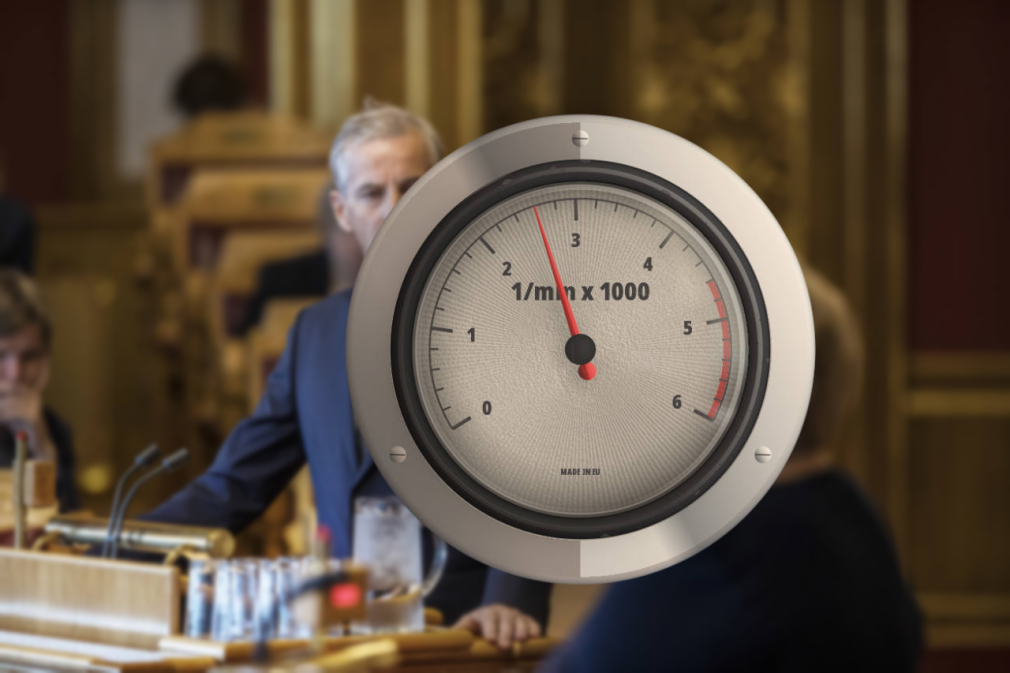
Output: 2600 rpm
